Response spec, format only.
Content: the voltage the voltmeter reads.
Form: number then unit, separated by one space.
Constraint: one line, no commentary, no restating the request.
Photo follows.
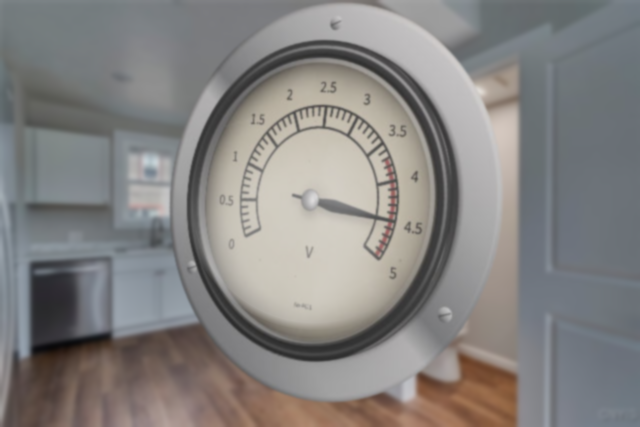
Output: 4.5 V
